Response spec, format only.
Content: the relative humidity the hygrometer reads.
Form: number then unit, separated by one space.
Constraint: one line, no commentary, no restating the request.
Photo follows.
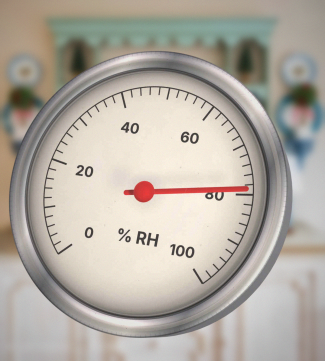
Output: 79 %
